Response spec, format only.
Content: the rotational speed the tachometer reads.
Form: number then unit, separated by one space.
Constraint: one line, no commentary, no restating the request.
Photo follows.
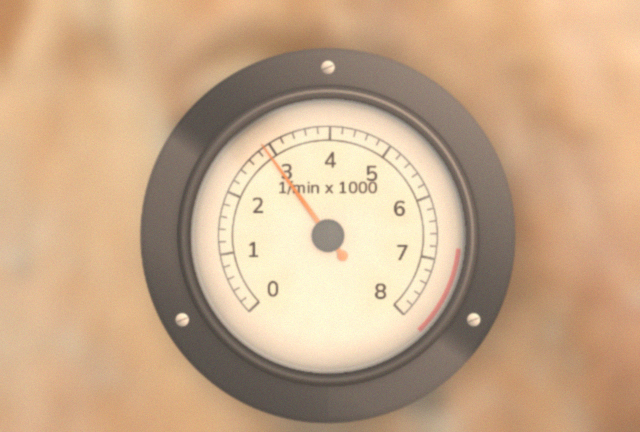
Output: 2900 rpm
